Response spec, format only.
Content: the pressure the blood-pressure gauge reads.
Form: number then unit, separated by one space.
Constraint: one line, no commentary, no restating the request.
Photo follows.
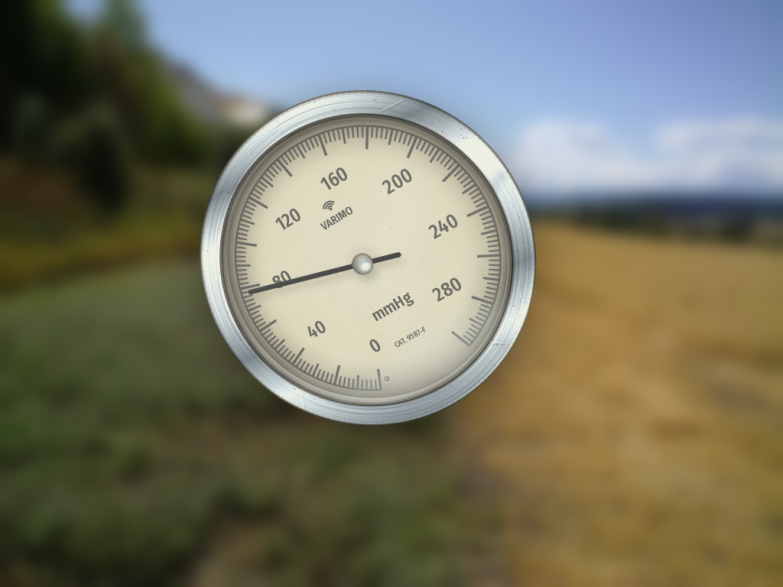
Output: 78 mmHg
